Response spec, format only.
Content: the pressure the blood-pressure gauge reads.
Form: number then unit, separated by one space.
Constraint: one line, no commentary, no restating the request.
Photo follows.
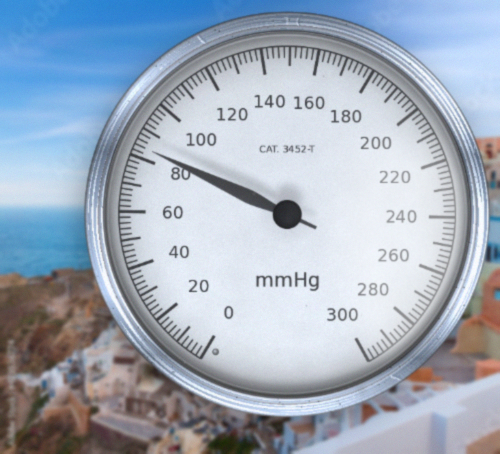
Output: 84 mmHg
